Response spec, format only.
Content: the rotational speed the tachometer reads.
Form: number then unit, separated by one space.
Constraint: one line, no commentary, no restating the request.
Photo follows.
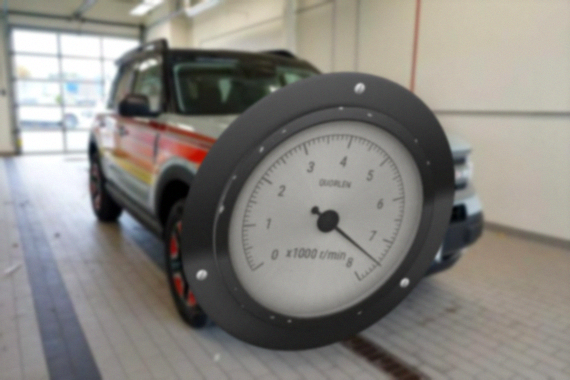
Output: 7500 rpm
